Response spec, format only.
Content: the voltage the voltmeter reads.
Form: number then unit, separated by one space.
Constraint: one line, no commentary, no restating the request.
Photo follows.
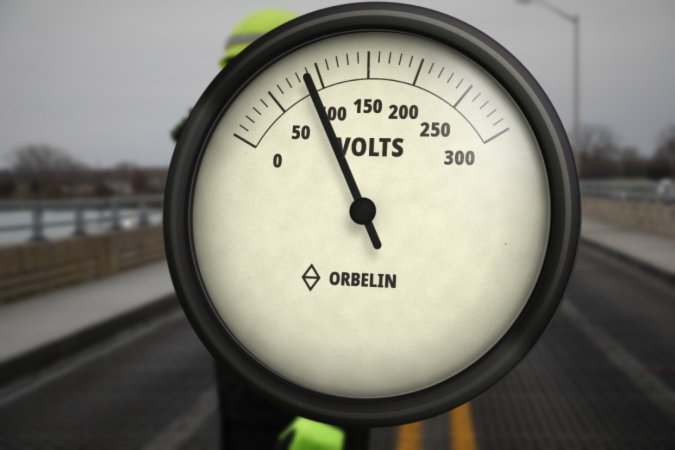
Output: 90 V
